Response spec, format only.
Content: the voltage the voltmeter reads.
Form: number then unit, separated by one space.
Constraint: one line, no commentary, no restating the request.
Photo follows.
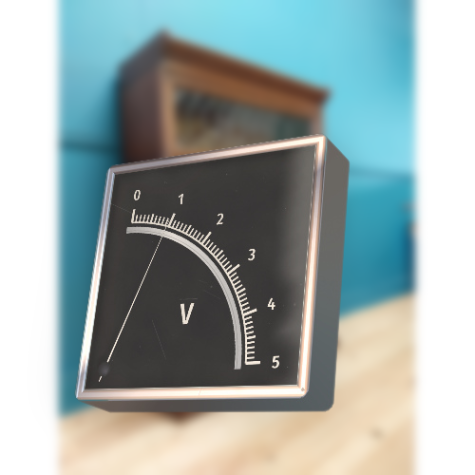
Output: 1 V
